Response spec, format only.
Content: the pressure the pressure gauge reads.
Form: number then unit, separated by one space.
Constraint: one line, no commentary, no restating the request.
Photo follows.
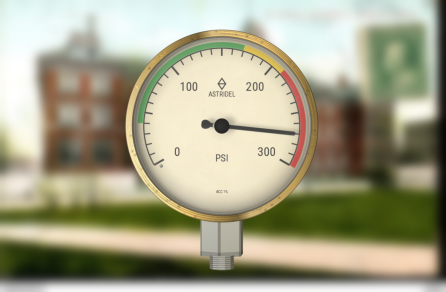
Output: 270 psi
